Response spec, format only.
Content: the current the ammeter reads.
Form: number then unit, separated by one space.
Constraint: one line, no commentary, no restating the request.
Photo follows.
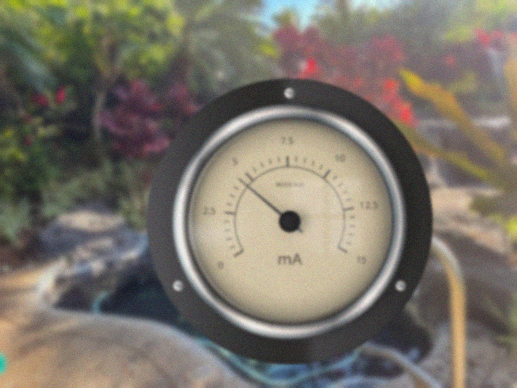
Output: 4.5 mA
